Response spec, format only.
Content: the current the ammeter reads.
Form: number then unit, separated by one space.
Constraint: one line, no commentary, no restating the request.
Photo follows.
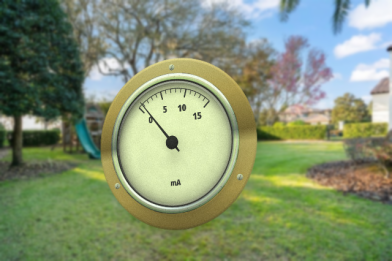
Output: 1 mA
